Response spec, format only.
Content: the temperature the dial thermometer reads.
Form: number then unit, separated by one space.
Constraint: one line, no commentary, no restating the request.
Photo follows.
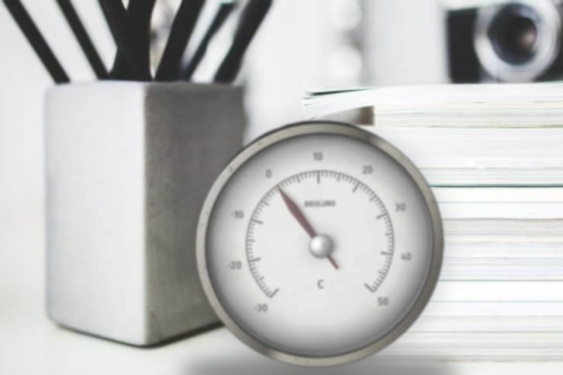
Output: 0 °C
